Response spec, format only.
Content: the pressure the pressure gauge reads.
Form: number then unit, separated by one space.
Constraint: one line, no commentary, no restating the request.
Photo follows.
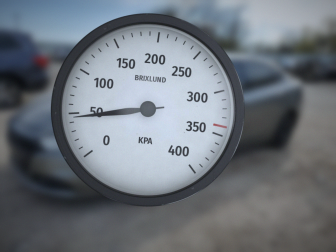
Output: 45 kPa
